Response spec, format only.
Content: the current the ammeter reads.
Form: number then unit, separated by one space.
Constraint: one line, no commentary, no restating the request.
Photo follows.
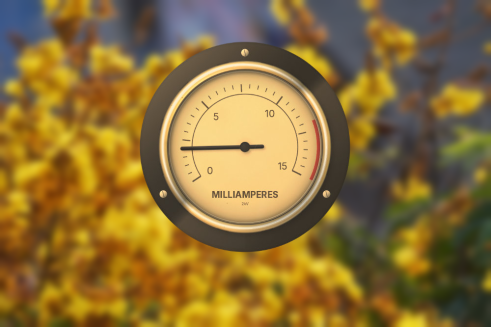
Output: 2 mA
